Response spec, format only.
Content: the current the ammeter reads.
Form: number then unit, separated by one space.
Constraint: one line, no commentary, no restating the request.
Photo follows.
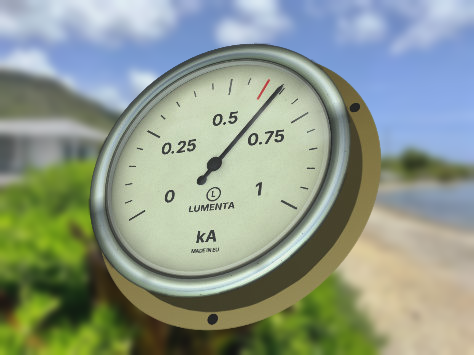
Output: 0.65 kA
